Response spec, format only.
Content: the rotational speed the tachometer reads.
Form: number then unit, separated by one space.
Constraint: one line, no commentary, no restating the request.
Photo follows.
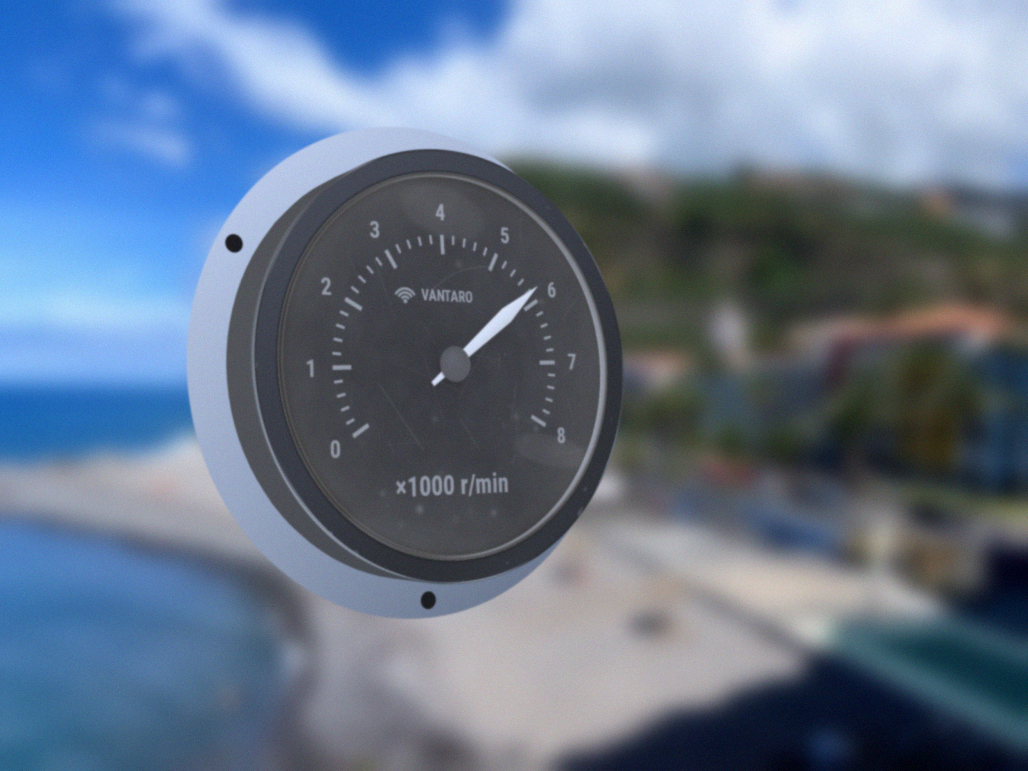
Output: 5800 rpm
